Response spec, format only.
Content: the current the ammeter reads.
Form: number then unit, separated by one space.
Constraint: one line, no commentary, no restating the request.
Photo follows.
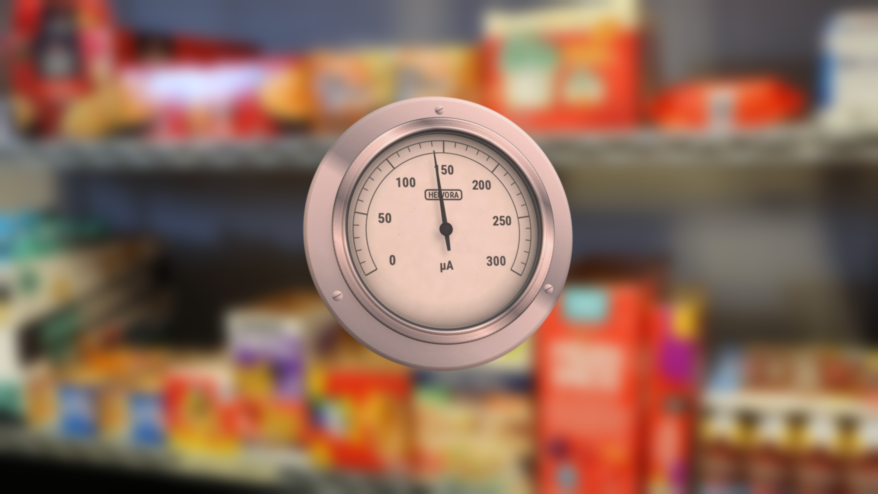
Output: 140 µA
